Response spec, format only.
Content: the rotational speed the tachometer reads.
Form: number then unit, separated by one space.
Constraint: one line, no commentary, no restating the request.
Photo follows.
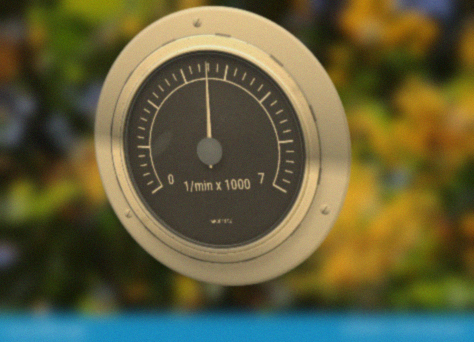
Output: 3600 rpm
